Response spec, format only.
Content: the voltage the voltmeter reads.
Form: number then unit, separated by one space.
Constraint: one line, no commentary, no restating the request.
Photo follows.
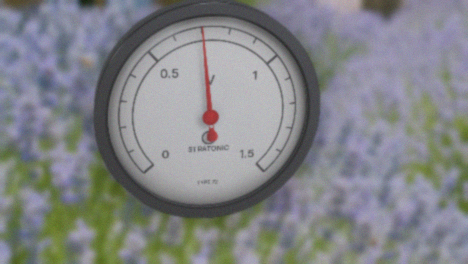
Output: 0.7 V
